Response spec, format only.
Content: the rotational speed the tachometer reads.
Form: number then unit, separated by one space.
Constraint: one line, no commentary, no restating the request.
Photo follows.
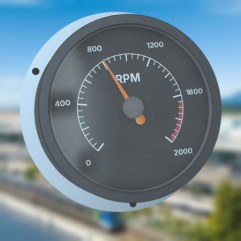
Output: 800 rpm
